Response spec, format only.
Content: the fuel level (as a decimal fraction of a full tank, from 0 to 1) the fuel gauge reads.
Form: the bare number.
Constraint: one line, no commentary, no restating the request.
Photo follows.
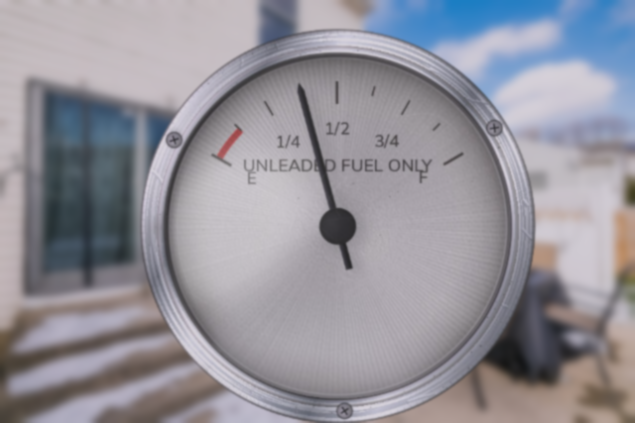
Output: 0.375
